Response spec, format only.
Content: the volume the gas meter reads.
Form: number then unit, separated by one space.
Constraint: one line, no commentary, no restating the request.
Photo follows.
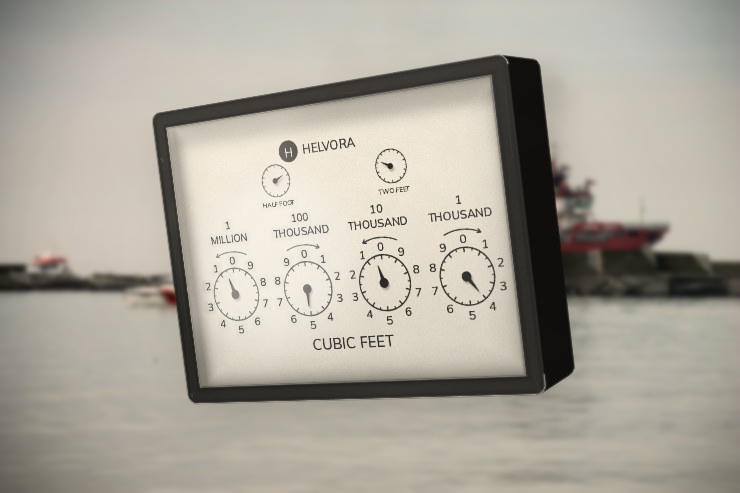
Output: 50400 ft³
